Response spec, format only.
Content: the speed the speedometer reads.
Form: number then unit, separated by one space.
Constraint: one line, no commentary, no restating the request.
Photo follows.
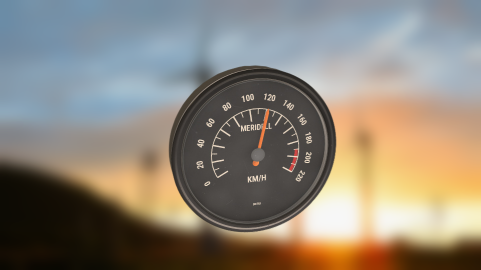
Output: 120 km/h
